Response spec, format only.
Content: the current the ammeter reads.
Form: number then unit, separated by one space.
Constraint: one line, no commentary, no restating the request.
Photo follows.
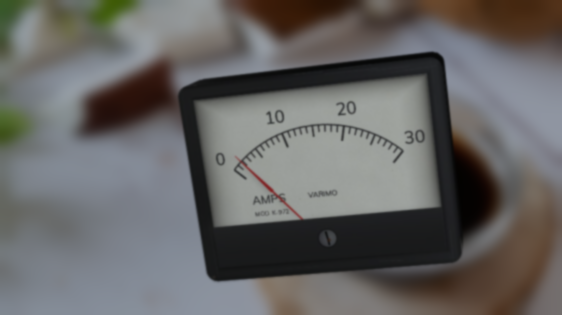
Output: 2 A
